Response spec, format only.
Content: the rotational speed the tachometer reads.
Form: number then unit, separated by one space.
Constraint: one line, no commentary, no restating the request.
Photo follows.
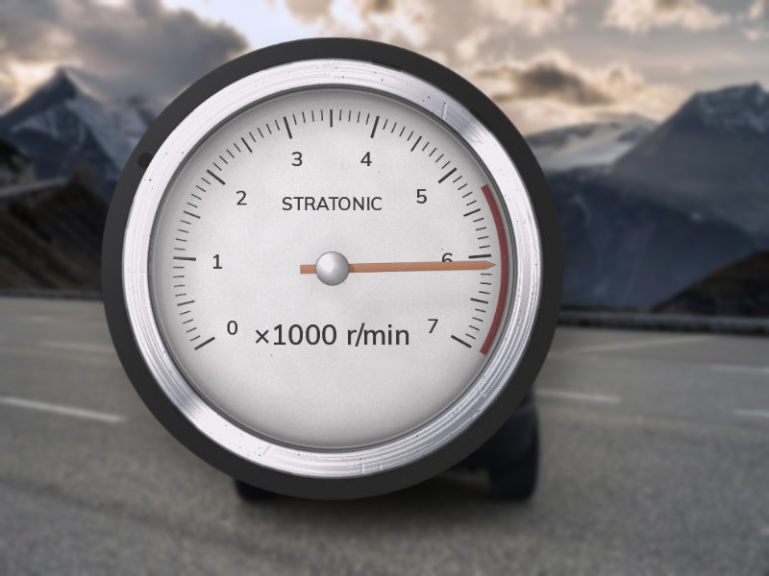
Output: 6100 rpm
